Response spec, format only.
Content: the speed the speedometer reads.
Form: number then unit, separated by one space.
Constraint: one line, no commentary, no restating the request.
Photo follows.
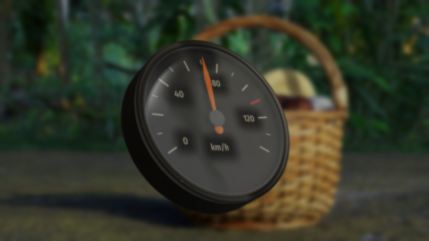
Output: 70 km/h
